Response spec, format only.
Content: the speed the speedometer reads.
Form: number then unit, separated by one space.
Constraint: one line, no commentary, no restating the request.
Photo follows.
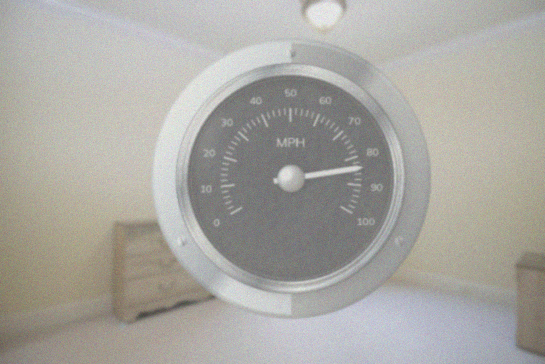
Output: 84 mph
